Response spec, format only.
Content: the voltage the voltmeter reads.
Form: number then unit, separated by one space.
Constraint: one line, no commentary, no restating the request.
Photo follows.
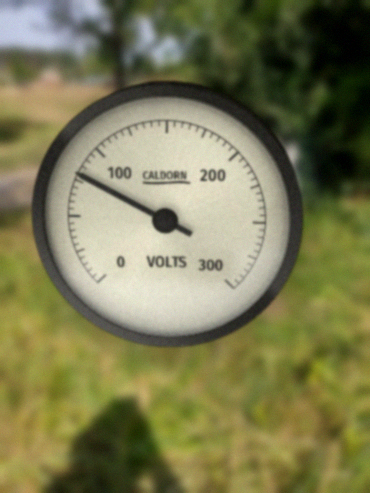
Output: 80 V
